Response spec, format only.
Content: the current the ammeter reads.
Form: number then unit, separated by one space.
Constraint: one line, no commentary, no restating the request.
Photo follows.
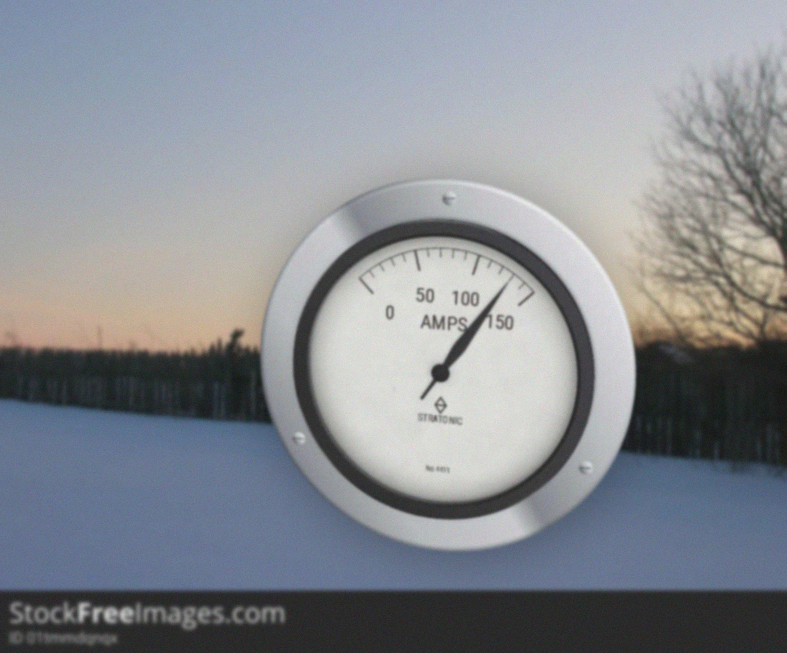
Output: 130 A
